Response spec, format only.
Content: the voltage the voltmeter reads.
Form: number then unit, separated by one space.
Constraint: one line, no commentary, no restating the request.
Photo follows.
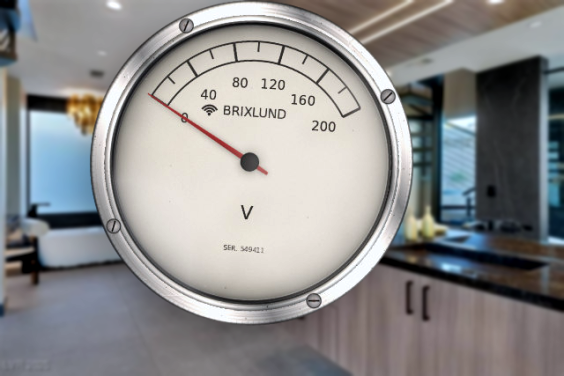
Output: 0 V
